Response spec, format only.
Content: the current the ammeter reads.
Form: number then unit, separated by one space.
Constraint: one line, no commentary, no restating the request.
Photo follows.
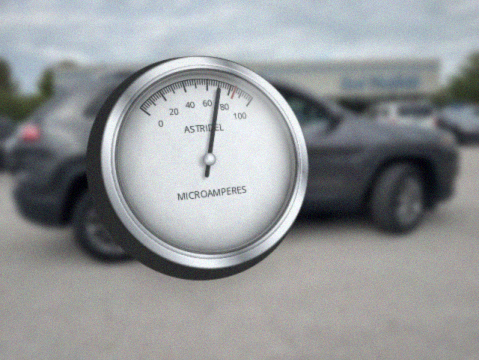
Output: 70 µA
